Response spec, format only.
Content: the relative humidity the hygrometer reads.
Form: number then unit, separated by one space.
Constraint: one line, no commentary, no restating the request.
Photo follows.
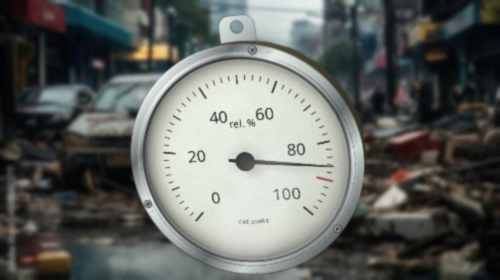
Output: 86 %
